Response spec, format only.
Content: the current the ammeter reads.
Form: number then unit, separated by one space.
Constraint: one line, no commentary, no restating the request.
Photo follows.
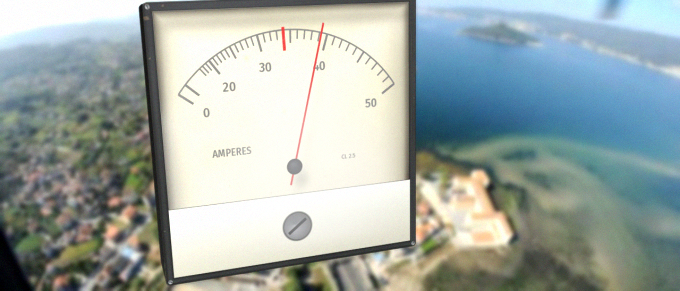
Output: 39 A
